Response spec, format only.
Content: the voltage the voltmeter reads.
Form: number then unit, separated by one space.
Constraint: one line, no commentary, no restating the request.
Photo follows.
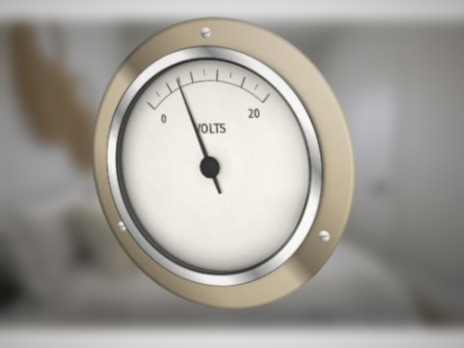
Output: 6 V
